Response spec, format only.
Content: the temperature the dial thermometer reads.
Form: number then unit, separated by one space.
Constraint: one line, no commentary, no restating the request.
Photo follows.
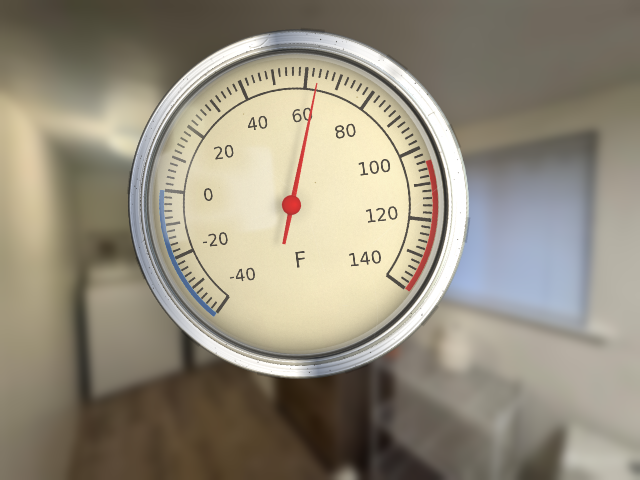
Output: 64 °F
